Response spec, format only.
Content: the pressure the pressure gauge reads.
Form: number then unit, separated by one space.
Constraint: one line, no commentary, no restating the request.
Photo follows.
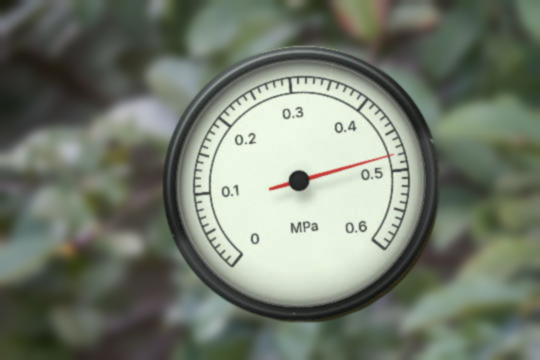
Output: 0.48 MPa
